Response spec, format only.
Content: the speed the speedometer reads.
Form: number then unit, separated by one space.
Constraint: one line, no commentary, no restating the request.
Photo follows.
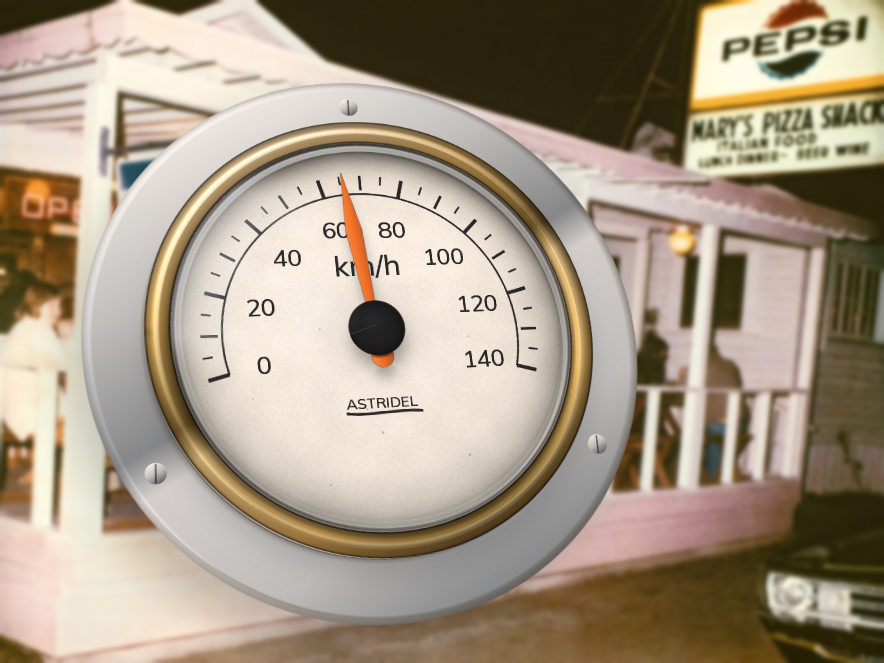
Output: 65 km/h
